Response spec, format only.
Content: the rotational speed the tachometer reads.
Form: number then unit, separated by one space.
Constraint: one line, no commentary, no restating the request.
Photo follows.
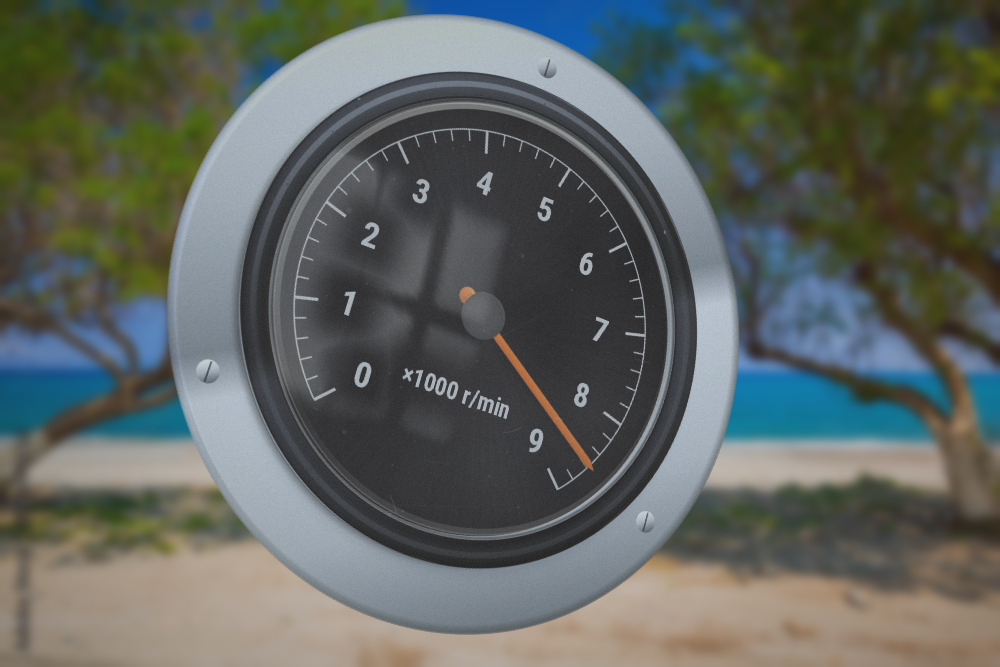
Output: 8600 rpm
